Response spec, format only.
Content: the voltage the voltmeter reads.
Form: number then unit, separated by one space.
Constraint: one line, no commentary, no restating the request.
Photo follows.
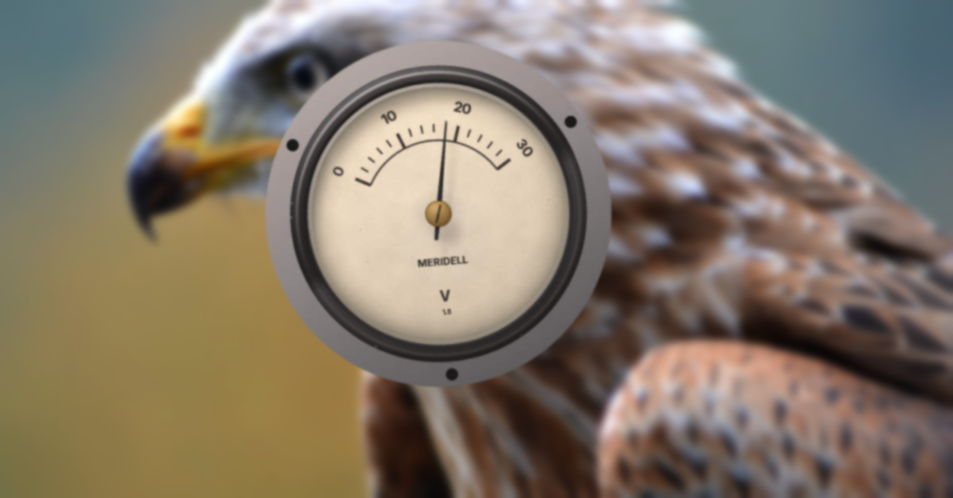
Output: 18 V
